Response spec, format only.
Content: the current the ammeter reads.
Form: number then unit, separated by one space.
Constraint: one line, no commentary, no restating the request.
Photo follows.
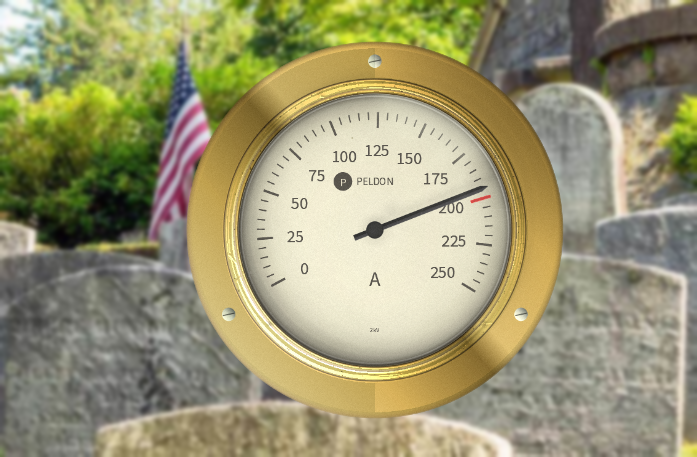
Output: 195 A
